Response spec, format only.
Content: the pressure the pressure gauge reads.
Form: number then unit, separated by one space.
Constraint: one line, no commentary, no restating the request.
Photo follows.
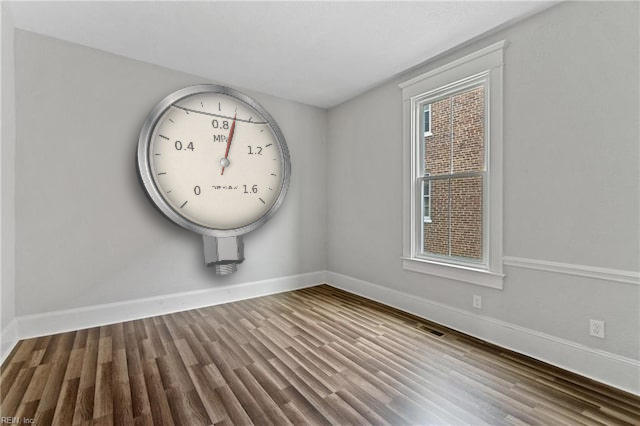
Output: 0.9 MPa
